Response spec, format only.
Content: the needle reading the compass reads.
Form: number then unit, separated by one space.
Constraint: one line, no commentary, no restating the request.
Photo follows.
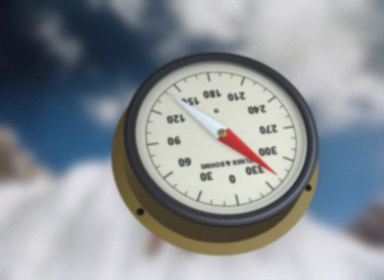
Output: 320 °
